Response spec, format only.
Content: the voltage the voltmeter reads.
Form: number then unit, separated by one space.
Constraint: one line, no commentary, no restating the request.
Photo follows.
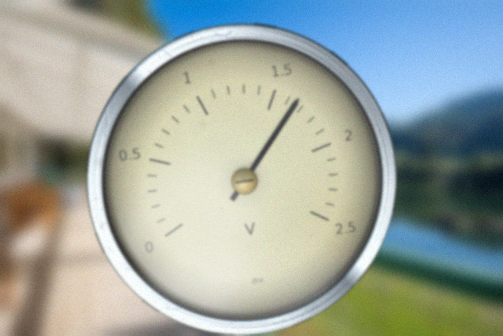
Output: 1.65 V
